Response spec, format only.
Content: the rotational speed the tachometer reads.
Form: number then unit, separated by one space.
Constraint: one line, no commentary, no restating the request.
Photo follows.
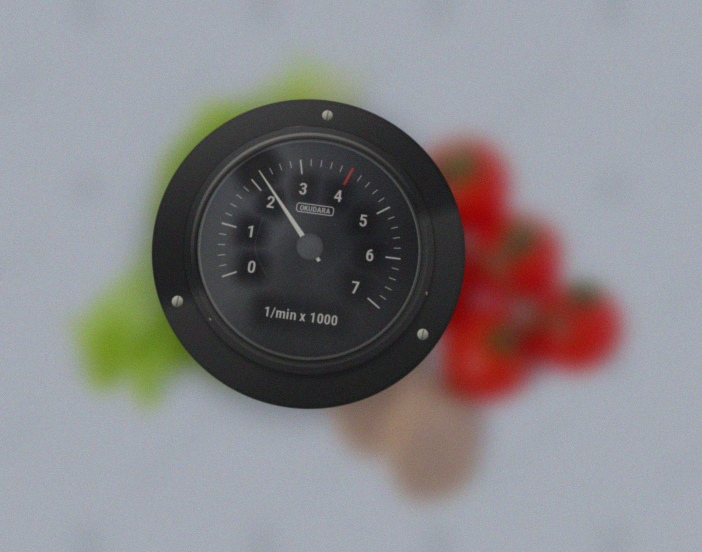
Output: 2200 rpm
